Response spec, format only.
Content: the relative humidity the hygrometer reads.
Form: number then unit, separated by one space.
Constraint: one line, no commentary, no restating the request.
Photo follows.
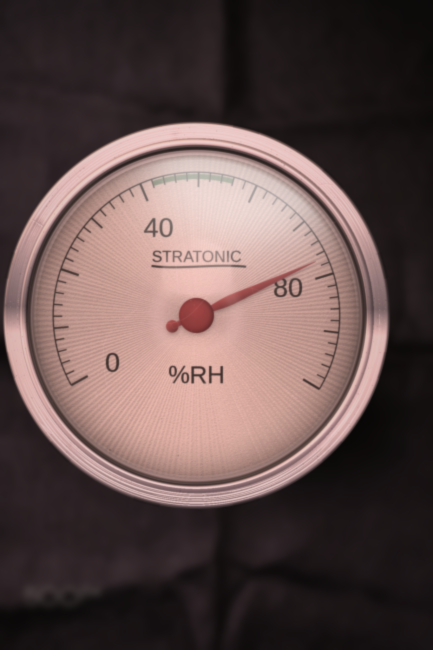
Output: 77 %
